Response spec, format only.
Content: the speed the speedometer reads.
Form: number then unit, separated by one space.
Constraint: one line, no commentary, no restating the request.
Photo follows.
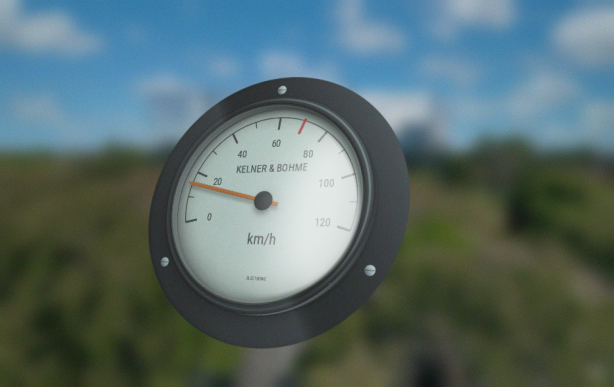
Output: 15 km/h
